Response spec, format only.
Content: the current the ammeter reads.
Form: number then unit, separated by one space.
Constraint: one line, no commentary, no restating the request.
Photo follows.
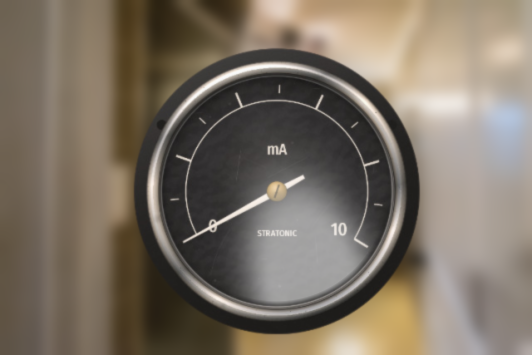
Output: 0 mA
